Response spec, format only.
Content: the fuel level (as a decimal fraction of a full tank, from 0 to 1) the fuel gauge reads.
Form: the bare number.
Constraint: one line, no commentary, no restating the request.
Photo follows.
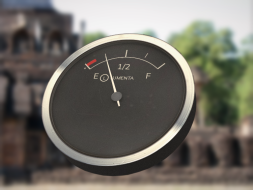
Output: 0.25
